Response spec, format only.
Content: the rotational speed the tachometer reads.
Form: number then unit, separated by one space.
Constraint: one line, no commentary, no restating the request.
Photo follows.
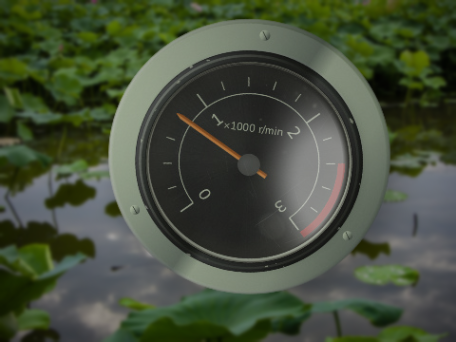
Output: 800 rpm
